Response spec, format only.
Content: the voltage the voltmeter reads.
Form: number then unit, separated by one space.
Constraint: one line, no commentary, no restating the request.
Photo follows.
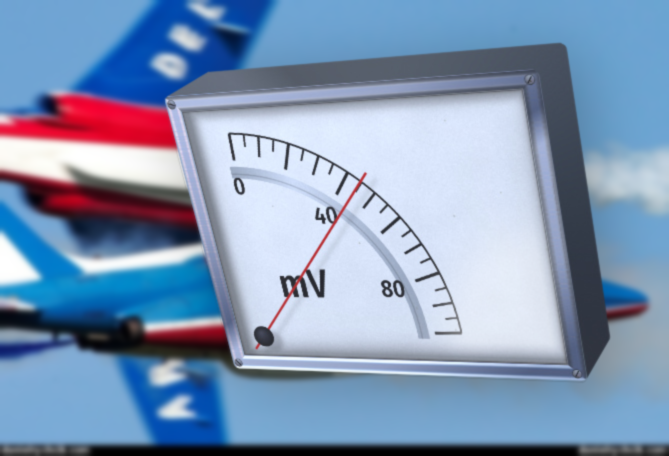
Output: 45 mV
